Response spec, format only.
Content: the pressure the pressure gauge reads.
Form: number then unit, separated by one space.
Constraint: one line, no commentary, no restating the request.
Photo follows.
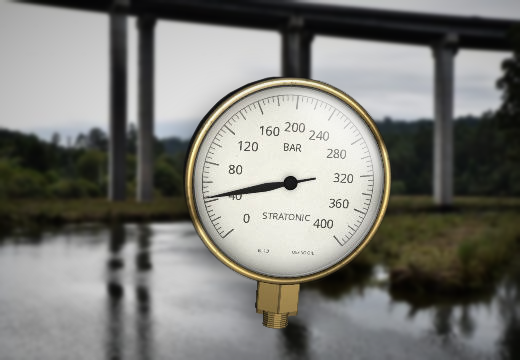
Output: 45 bar
